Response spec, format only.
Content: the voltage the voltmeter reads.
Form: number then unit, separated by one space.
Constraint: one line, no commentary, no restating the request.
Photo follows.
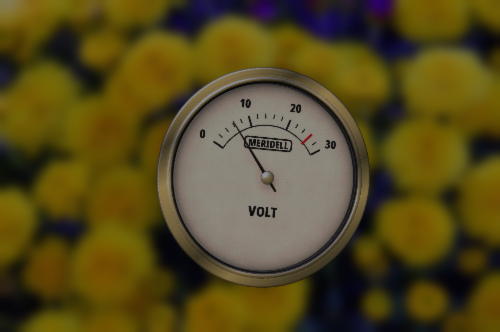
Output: 6 V
